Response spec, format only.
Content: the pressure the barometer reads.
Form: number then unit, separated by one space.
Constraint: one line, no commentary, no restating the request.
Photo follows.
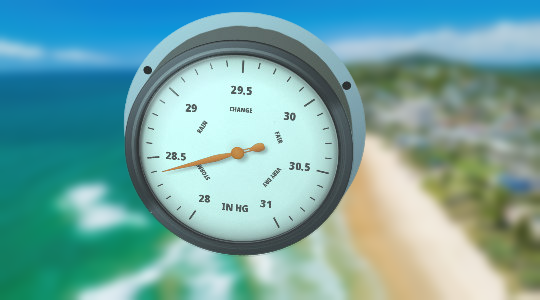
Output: 28.4 inHg
